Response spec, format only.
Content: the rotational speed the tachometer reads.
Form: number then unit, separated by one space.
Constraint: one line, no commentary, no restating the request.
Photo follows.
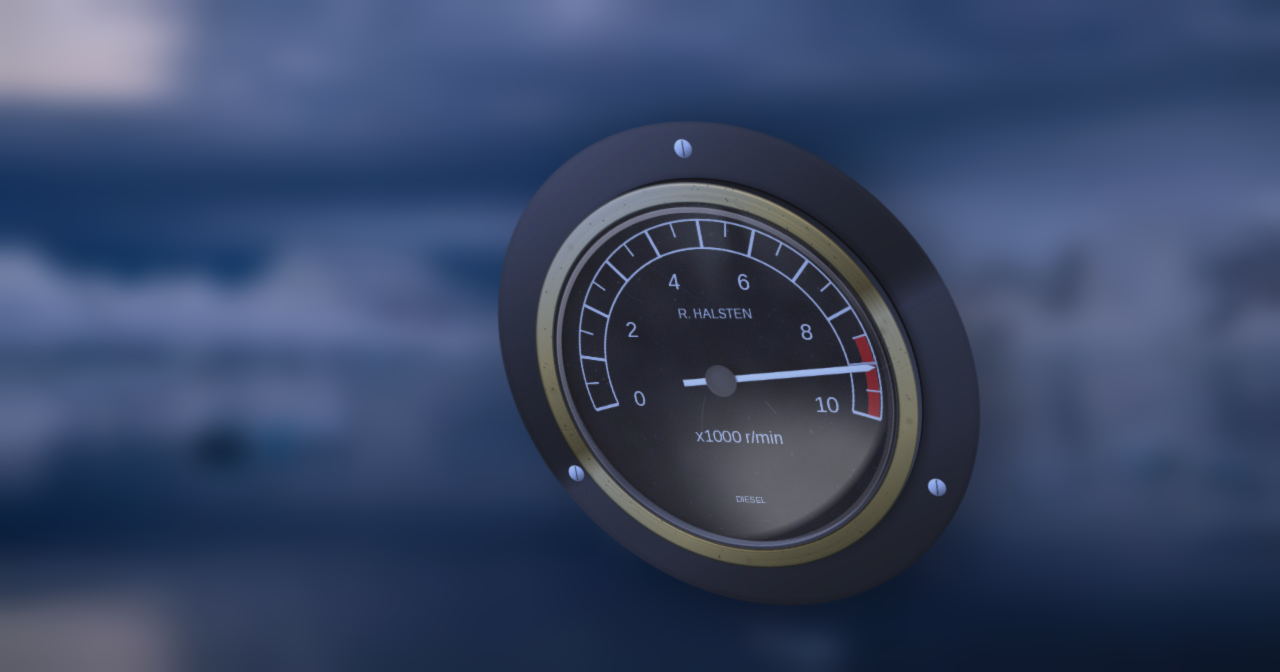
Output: 9000 rpm
